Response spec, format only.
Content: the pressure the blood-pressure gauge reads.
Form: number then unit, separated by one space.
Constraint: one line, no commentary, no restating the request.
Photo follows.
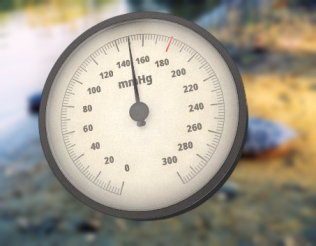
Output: 150 mmHg
